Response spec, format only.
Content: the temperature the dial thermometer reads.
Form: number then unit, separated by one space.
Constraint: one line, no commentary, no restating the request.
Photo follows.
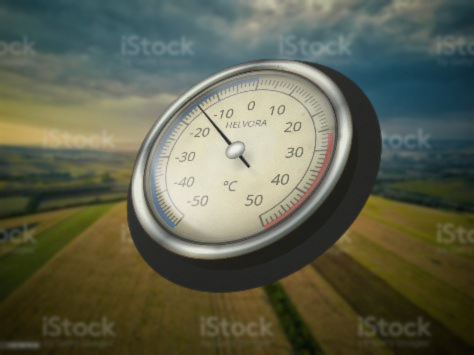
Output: -15 °C
